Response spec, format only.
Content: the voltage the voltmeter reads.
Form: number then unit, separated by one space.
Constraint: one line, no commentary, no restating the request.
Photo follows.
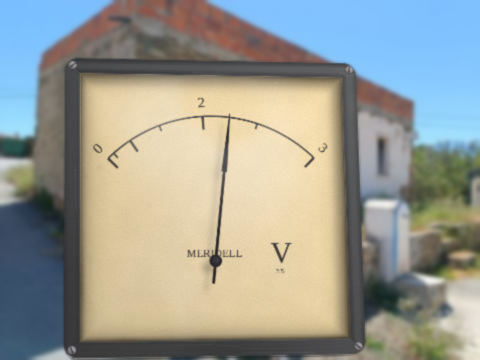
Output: 2.25 V
